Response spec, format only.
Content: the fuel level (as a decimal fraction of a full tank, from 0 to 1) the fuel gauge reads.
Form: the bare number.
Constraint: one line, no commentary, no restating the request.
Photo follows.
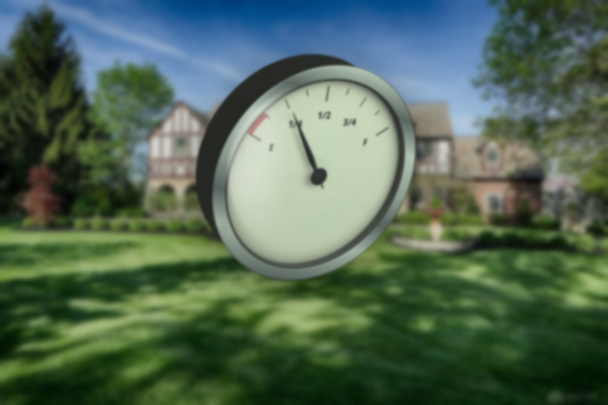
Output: 0.25
